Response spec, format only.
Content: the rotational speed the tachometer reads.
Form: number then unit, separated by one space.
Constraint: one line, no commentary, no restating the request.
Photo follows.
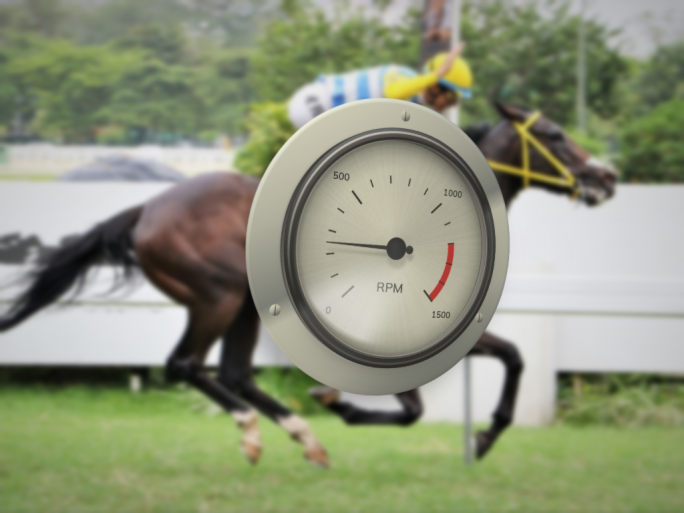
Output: 250 rpm
